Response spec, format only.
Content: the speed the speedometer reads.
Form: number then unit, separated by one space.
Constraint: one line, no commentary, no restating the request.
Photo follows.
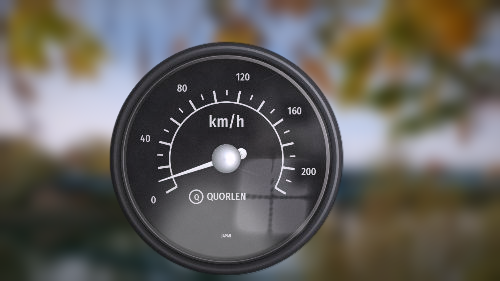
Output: 10 km/h
